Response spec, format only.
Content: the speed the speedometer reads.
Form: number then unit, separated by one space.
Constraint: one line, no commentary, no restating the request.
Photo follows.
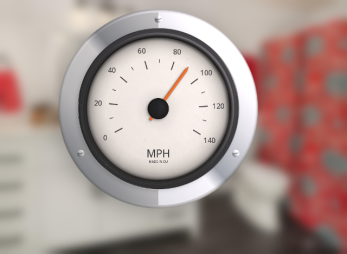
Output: 90 mph
